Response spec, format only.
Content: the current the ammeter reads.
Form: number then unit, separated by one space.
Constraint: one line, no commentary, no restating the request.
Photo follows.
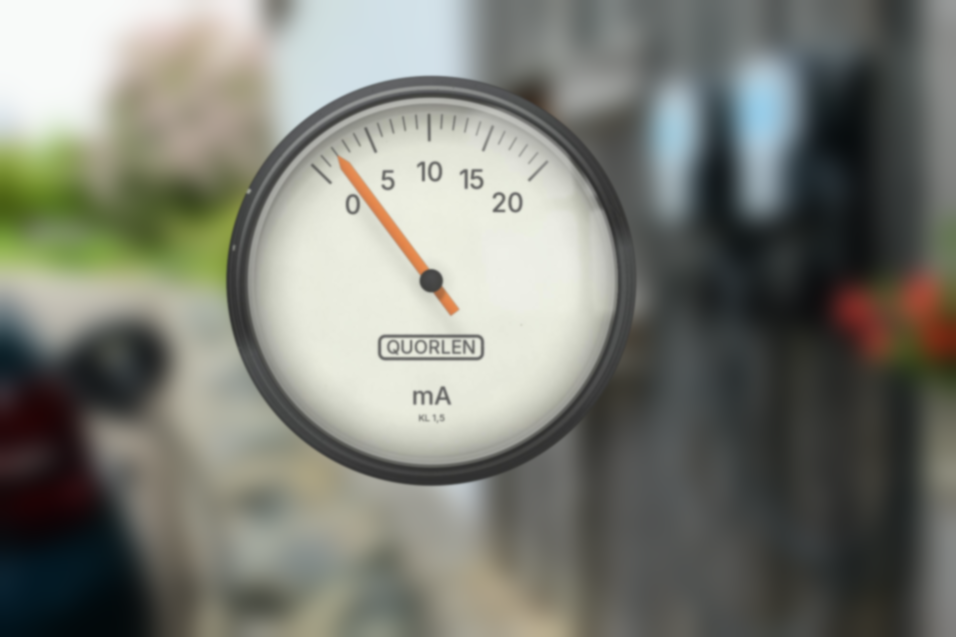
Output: 2 mA
